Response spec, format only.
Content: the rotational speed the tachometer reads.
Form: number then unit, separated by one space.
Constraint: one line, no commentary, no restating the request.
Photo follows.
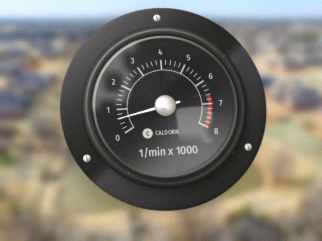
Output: 600 rpm
